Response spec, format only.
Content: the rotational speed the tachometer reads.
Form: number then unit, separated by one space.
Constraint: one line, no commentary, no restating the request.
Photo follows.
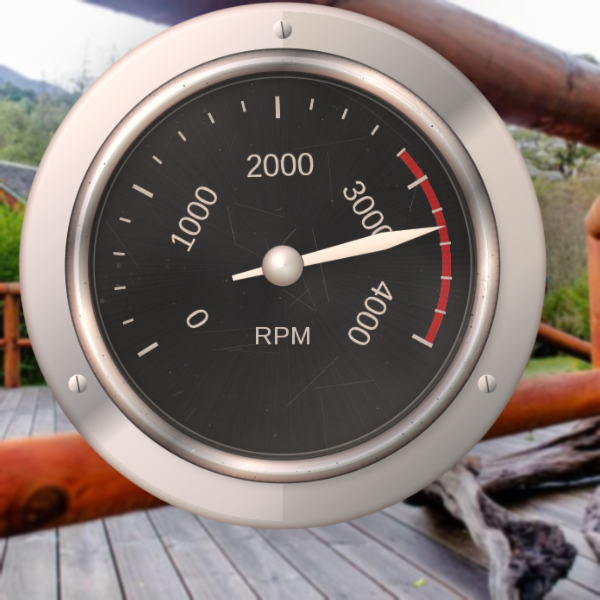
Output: 3300 rpm
